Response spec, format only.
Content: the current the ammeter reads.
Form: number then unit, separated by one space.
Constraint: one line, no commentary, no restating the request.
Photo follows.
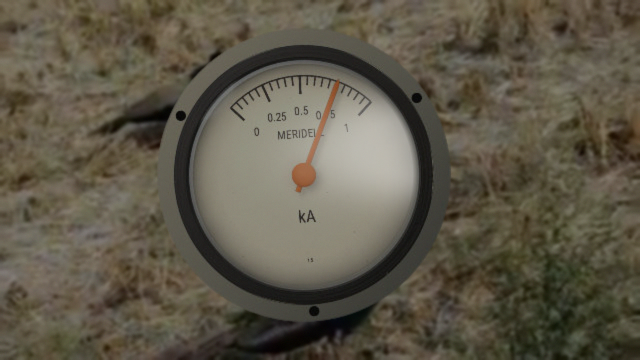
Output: 0.75 kA
